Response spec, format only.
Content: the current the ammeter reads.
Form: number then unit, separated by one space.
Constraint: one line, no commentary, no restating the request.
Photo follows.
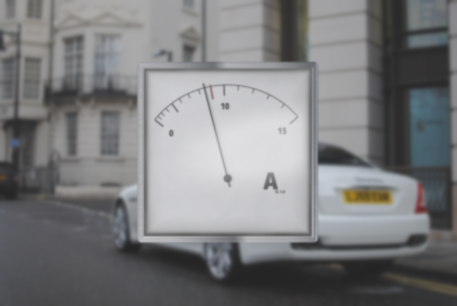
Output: 8.5 A
